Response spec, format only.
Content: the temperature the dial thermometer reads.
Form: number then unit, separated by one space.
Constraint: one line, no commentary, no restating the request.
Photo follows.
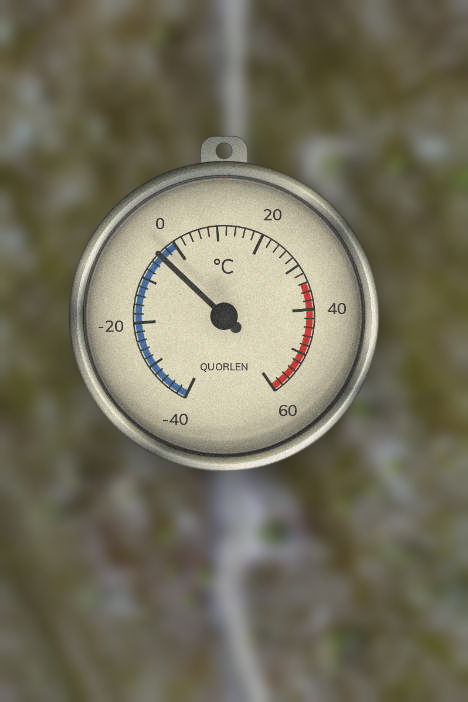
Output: -4 °C
